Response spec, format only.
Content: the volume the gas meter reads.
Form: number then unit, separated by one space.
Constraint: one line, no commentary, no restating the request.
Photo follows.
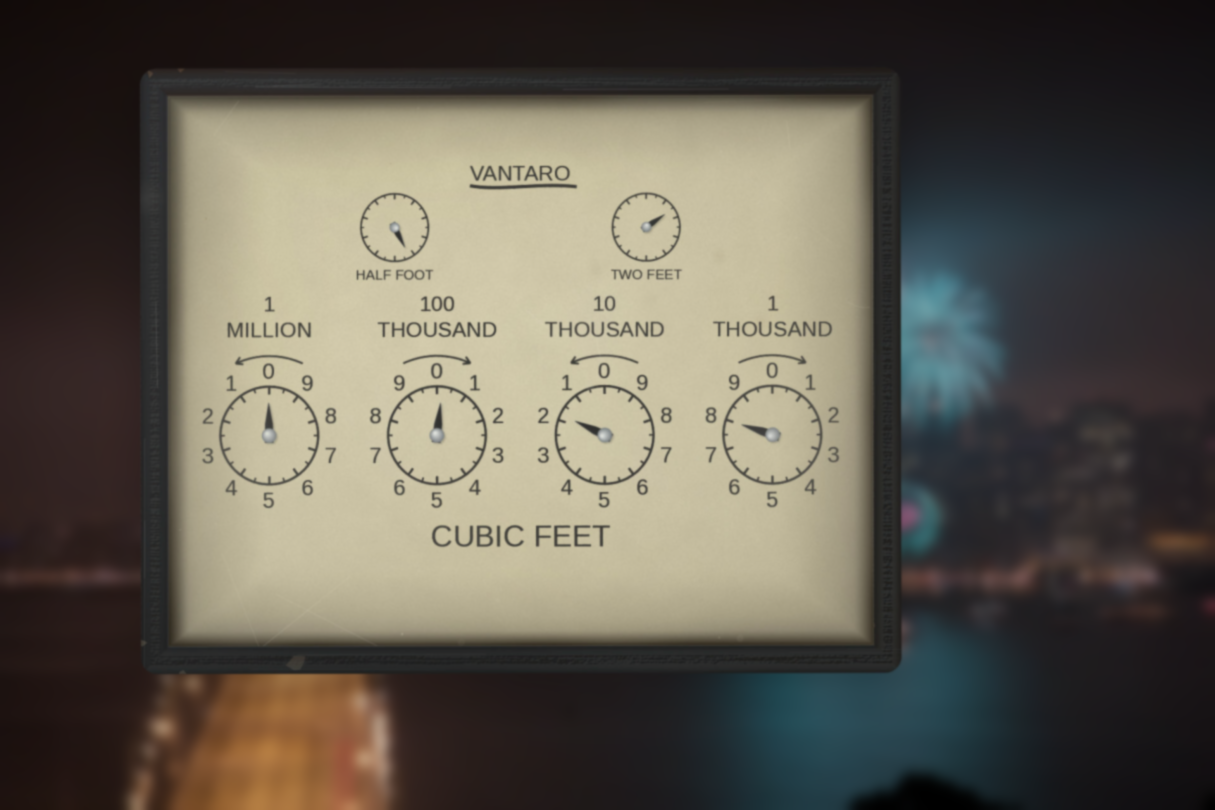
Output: 1800 ft³
